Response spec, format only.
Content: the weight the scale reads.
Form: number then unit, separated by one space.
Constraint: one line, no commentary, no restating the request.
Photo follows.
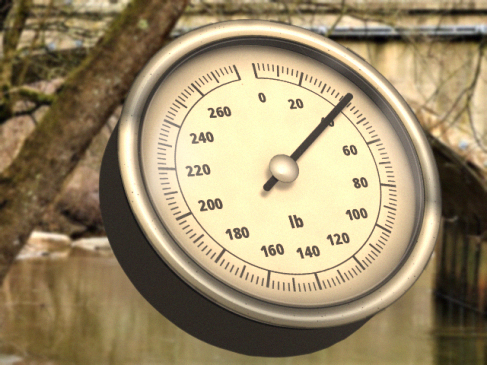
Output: 40 lb
